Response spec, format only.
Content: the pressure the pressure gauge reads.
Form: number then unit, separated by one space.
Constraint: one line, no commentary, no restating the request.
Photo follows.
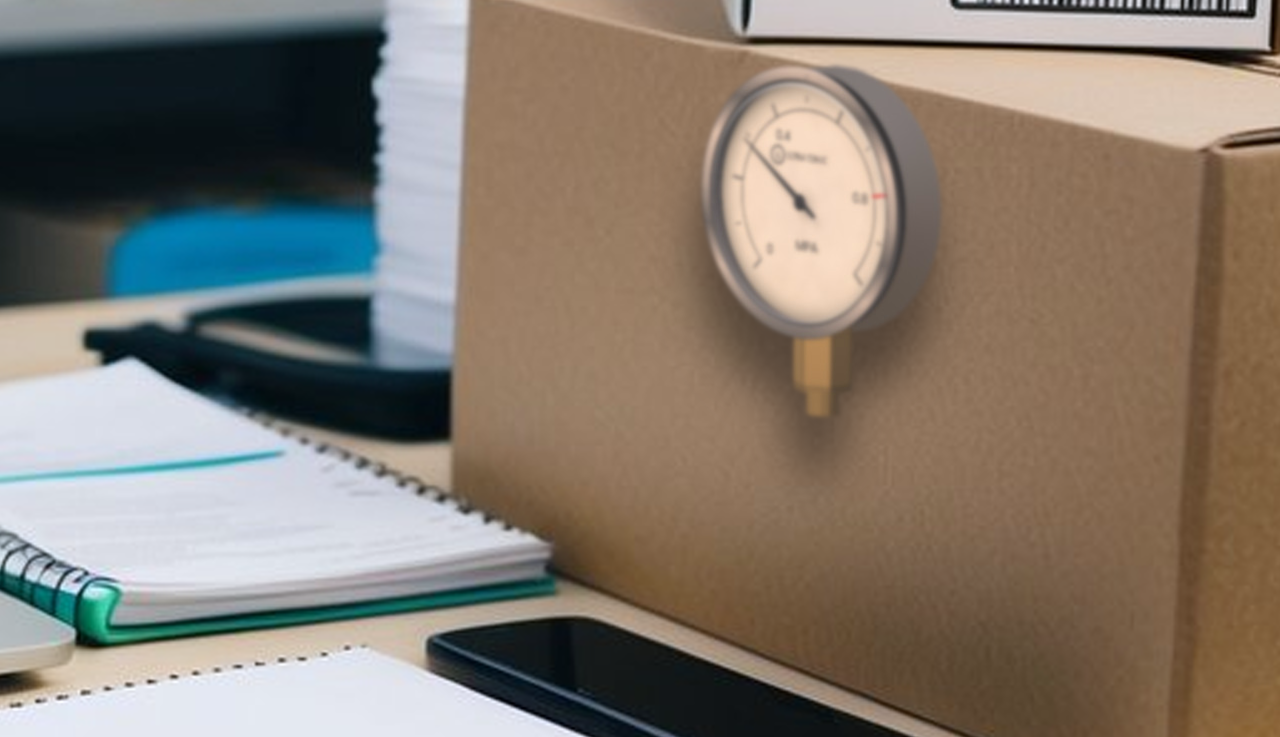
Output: 0.3 MPa
